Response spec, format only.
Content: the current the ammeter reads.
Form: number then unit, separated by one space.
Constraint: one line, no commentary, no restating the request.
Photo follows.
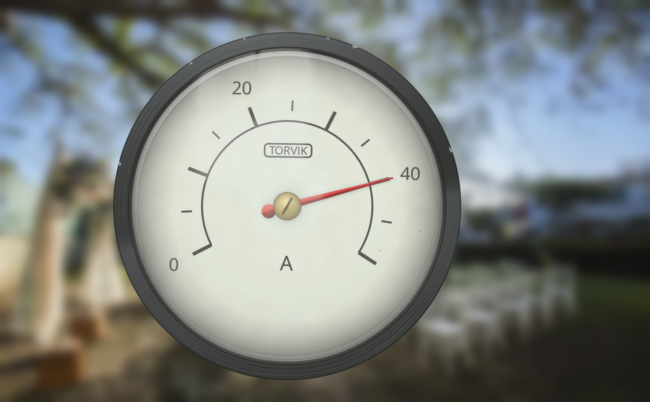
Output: 40 A
